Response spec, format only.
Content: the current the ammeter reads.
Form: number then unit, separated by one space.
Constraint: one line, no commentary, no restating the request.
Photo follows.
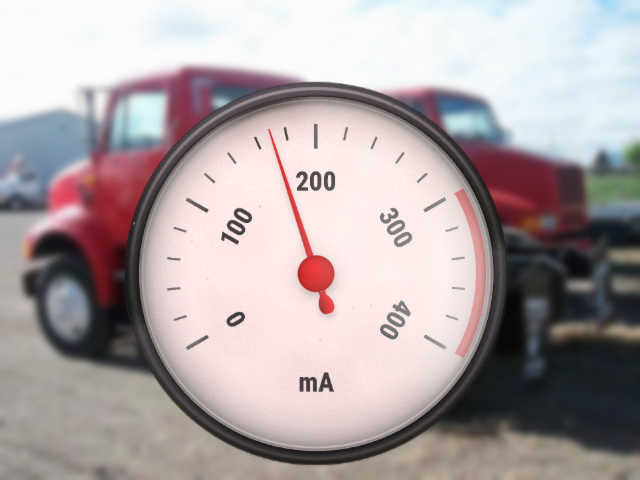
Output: 170 mA
